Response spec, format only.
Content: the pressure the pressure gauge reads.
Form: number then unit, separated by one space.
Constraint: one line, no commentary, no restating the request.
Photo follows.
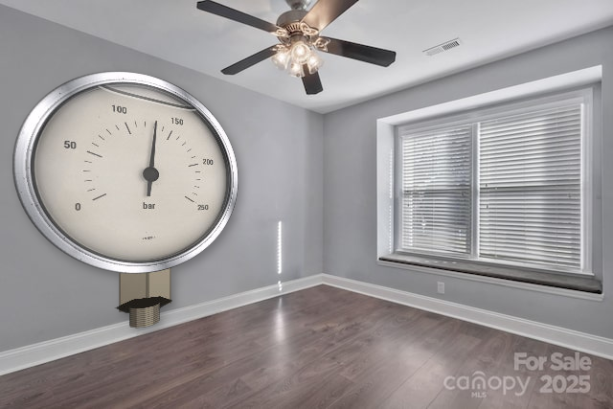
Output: 130 bar
